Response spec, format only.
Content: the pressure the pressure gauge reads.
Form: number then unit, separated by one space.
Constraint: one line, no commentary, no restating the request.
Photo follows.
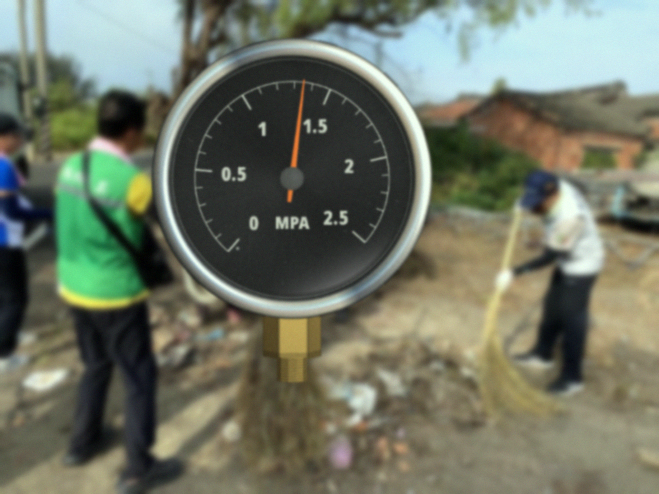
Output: 1.35 MPa
